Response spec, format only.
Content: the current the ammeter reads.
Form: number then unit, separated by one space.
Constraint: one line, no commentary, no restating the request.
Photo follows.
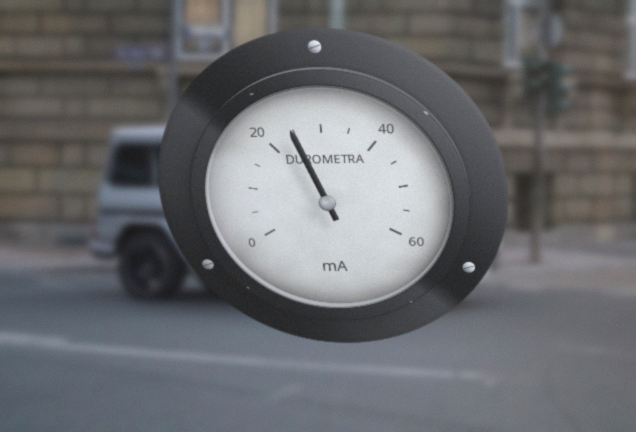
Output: 25 mA
